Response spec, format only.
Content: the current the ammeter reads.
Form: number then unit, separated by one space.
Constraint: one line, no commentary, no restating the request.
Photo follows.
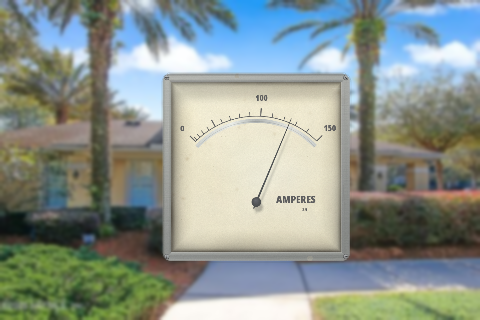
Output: 125 A
